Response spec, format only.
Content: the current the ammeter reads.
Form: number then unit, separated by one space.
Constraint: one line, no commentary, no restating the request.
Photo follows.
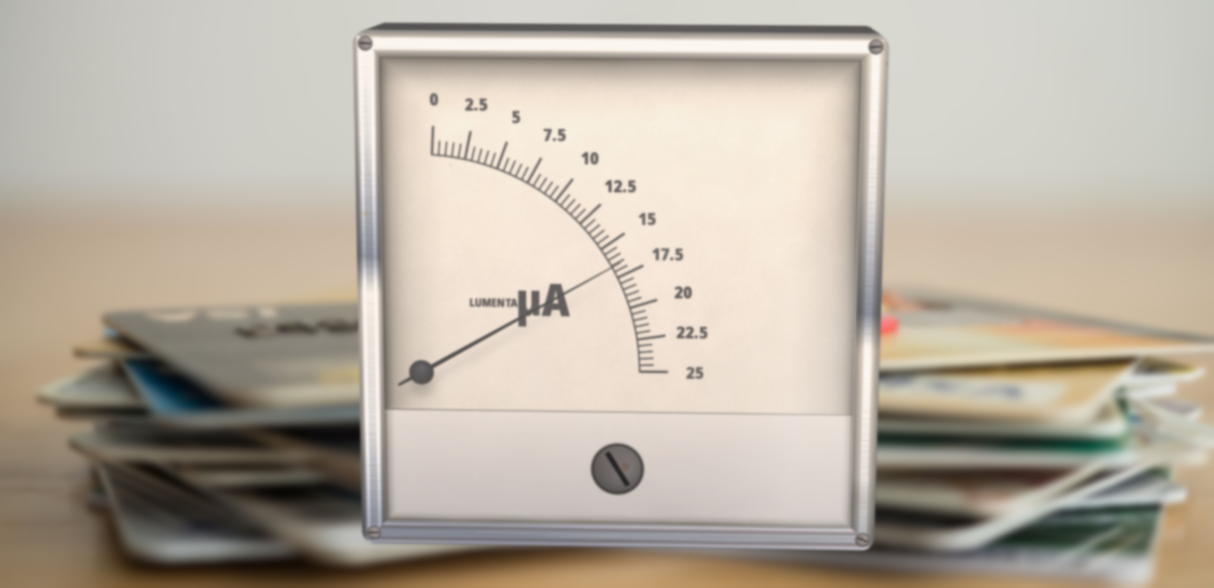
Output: 16.5 µA
